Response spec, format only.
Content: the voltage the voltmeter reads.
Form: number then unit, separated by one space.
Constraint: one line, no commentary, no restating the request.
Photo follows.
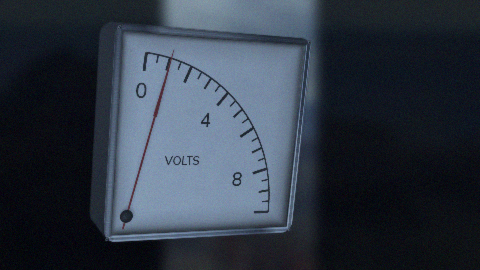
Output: 1 V
